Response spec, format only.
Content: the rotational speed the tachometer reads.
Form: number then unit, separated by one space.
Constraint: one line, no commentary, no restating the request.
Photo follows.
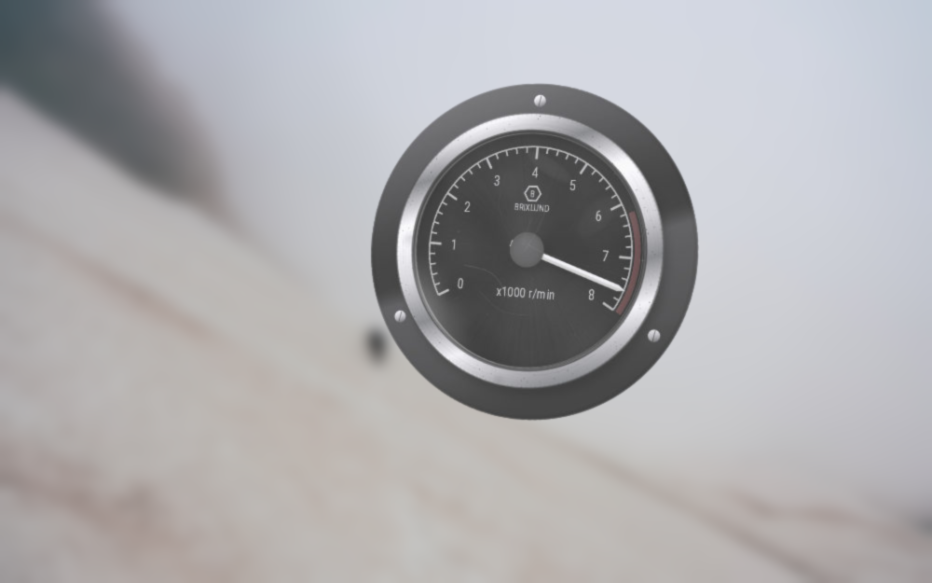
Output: 7600 rpm
